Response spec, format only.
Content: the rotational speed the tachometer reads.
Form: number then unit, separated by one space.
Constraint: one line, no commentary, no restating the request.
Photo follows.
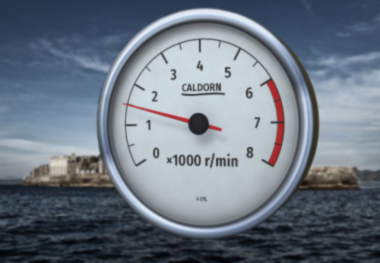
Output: 1500 rpm
